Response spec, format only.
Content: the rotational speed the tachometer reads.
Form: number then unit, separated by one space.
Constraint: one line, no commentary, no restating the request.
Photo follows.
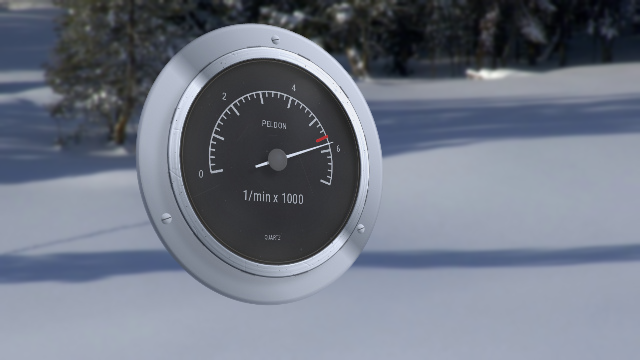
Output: 5800 rpm
